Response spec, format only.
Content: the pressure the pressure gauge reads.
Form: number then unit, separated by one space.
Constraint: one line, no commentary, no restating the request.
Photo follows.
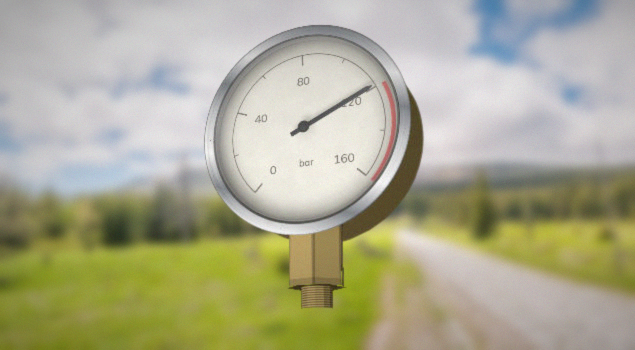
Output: 120 bar
